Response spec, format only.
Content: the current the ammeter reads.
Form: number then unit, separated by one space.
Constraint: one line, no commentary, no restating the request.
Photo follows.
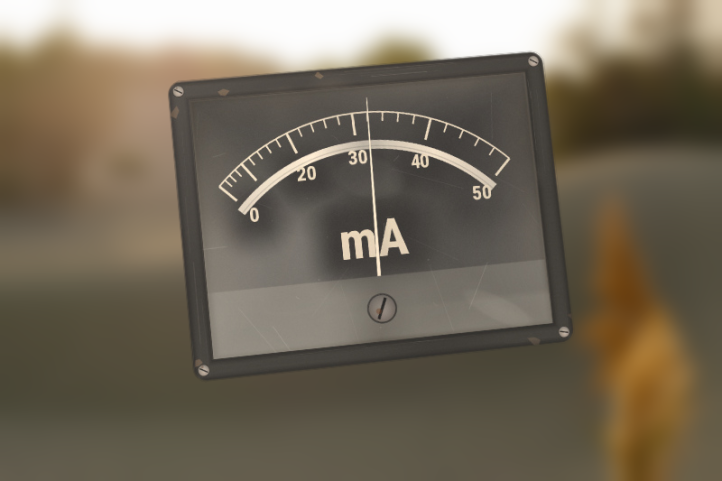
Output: 32 mA
